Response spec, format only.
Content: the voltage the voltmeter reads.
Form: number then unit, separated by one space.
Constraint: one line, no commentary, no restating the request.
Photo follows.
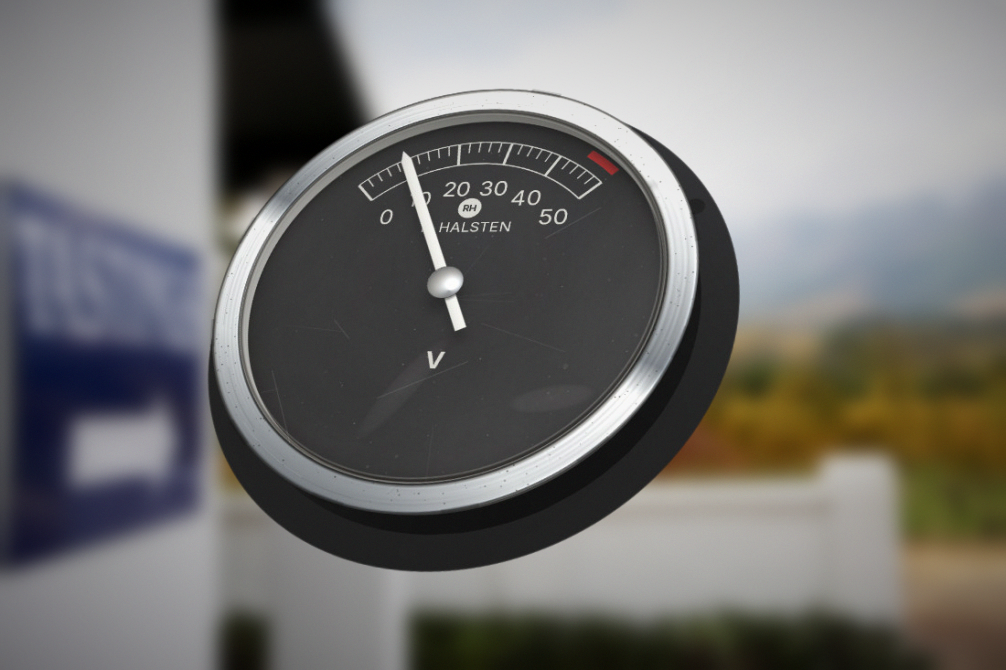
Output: 10 V
